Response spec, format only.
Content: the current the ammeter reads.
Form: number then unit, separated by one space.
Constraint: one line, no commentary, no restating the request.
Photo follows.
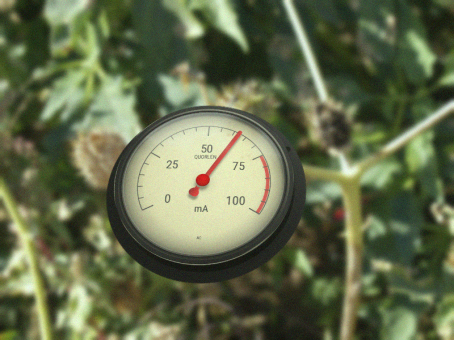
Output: 62.5 mA
